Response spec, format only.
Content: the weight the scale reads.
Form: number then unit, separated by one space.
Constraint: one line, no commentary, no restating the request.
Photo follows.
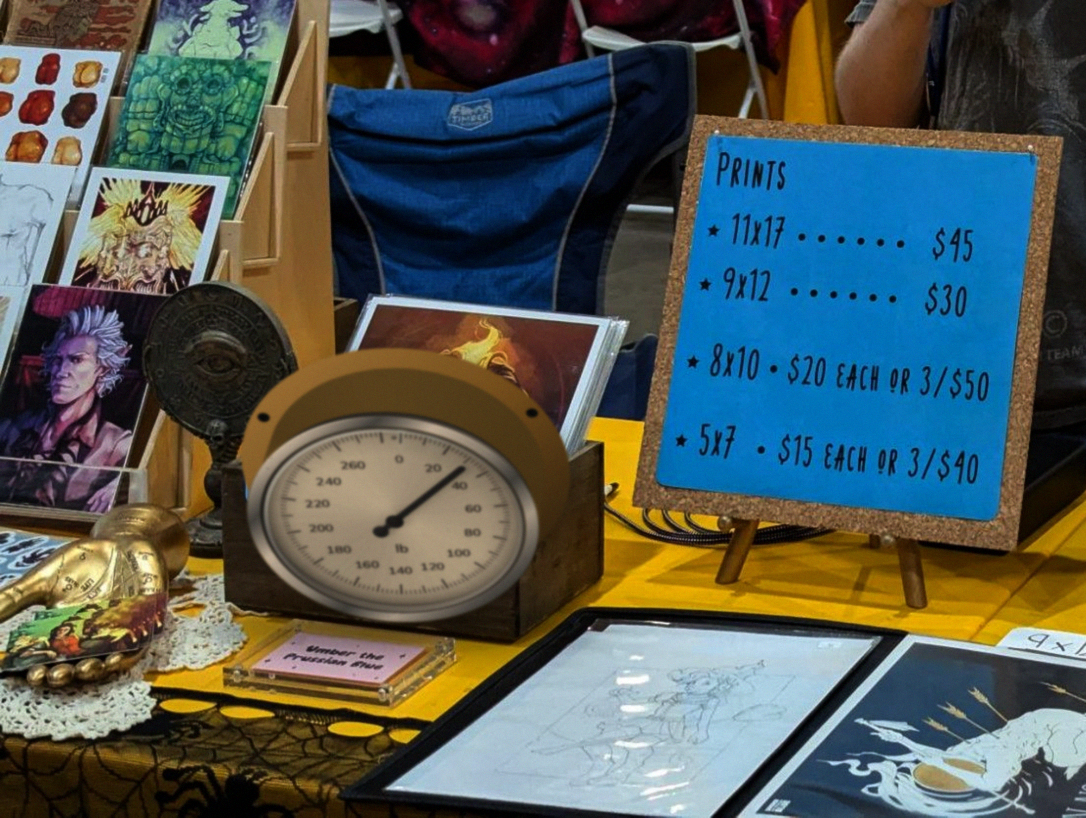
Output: 30 lb
